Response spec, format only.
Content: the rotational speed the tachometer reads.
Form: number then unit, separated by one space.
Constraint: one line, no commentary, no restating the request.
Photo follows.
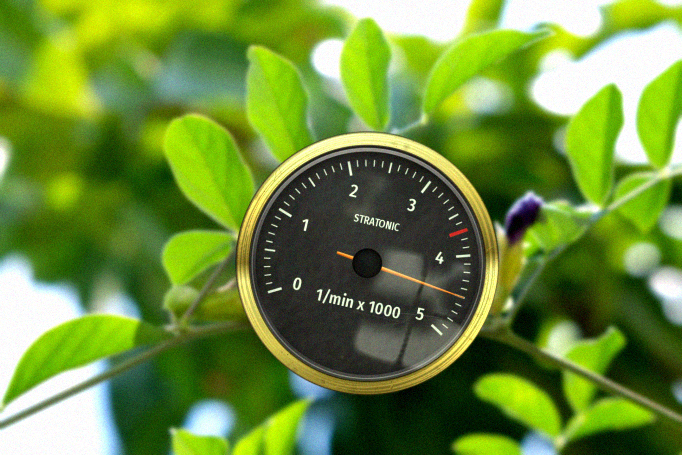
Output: 4500 rpm
